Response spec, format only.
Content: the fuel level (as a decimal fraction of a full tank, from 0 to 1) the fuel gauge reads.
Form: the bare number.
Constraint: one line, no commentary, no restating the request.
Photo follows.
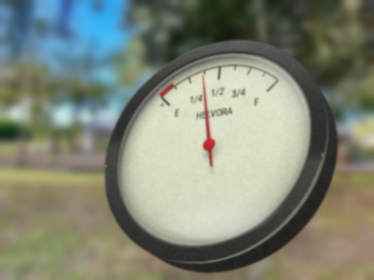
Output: 0.375
